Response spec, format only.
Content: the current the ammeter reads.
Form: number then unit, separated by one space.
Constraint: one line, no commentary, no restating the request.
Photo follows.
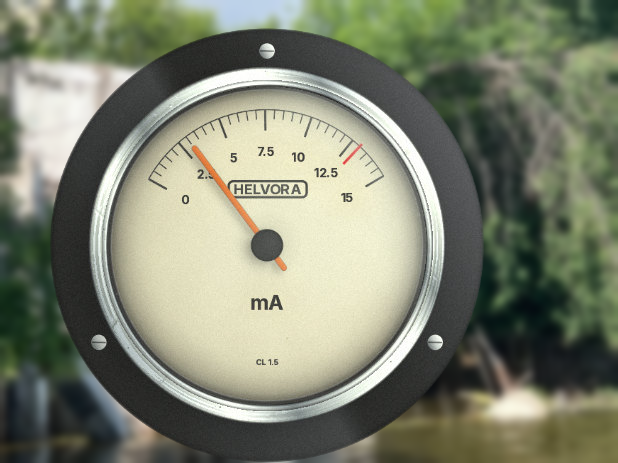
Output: 3 mA
